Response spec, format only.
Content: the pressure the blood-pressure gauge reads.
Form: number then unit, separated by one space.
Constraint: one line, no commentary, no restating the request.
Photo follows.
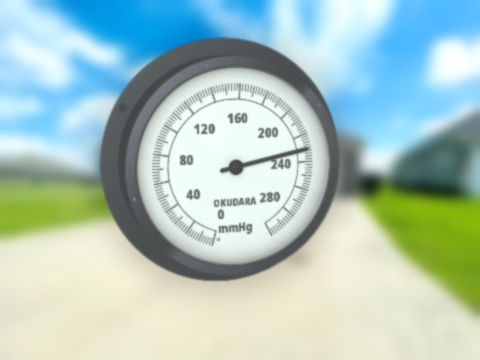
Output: 230 mmHg
